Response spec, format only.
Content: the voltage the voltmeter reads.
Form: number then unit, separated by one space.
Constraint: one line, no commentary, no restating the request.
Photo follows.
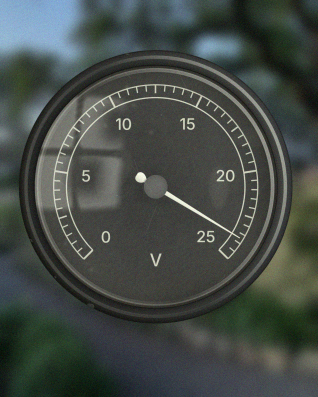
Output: 23.75 V
